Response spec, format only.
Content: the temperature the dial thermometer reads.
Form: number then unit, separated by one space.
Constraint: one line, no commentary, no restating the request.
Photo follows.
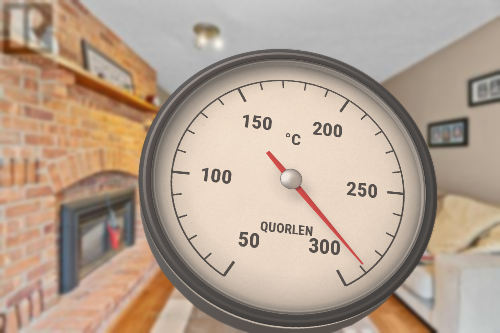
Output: 290 °C
